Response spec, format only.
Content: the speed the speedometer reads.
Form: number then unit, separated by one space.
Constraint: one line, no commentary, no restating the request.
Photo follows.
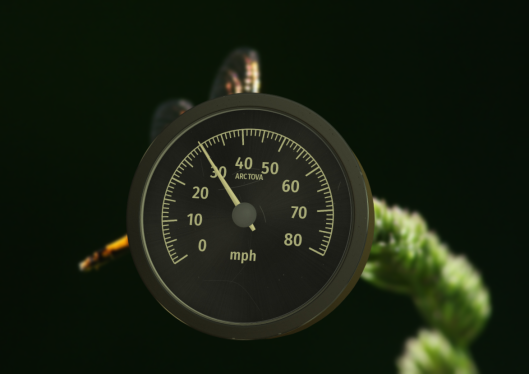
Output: 30 mph
